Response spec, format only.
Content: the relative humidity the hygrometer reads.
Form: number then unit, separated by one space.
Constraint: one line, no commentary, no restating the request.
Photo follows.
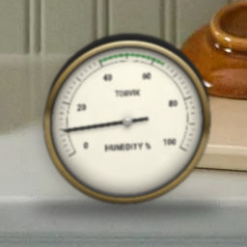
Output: 10 %
